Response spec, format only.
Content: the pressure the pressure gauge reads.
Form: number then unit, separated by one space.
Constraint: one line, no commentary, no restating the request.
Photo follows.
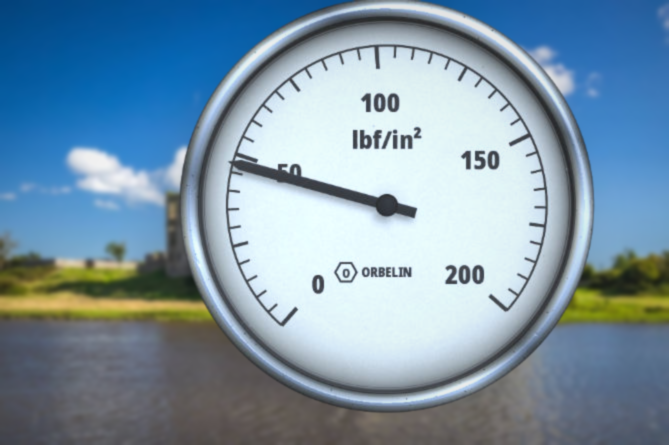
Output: 47.5 psi
